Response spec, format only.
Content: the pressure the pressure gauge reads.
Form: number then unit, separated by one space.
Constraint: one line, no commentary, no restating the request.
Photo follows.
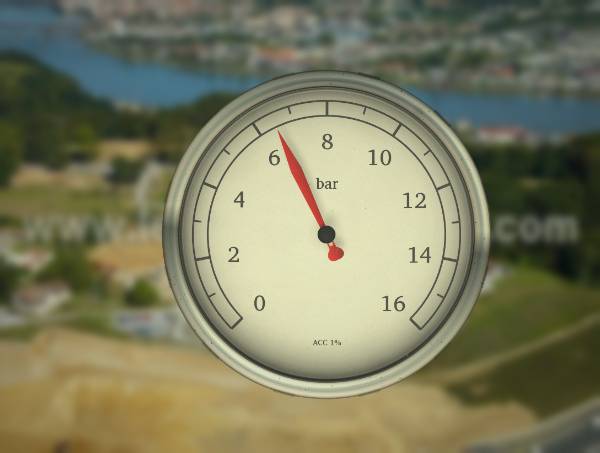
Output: 6.5 bar
